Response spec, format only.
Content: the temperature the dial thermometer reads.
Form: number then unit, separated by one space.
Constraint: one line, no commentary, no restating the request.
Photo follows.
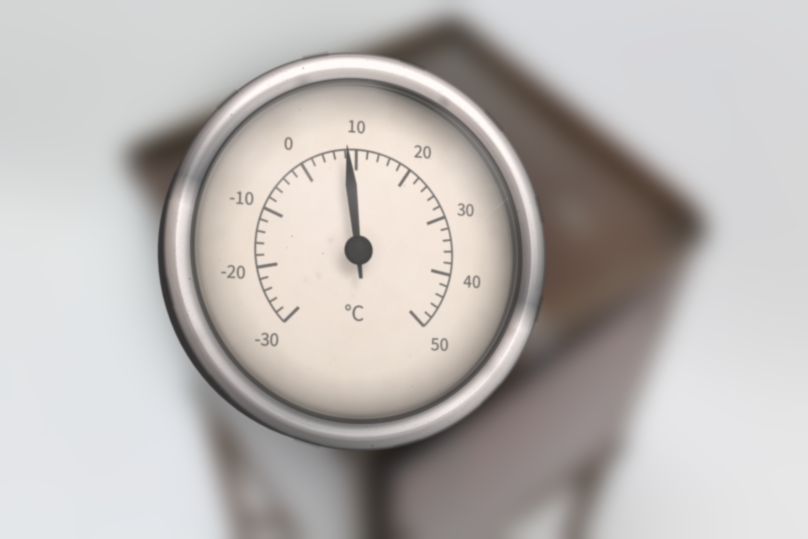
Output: 8 °C
